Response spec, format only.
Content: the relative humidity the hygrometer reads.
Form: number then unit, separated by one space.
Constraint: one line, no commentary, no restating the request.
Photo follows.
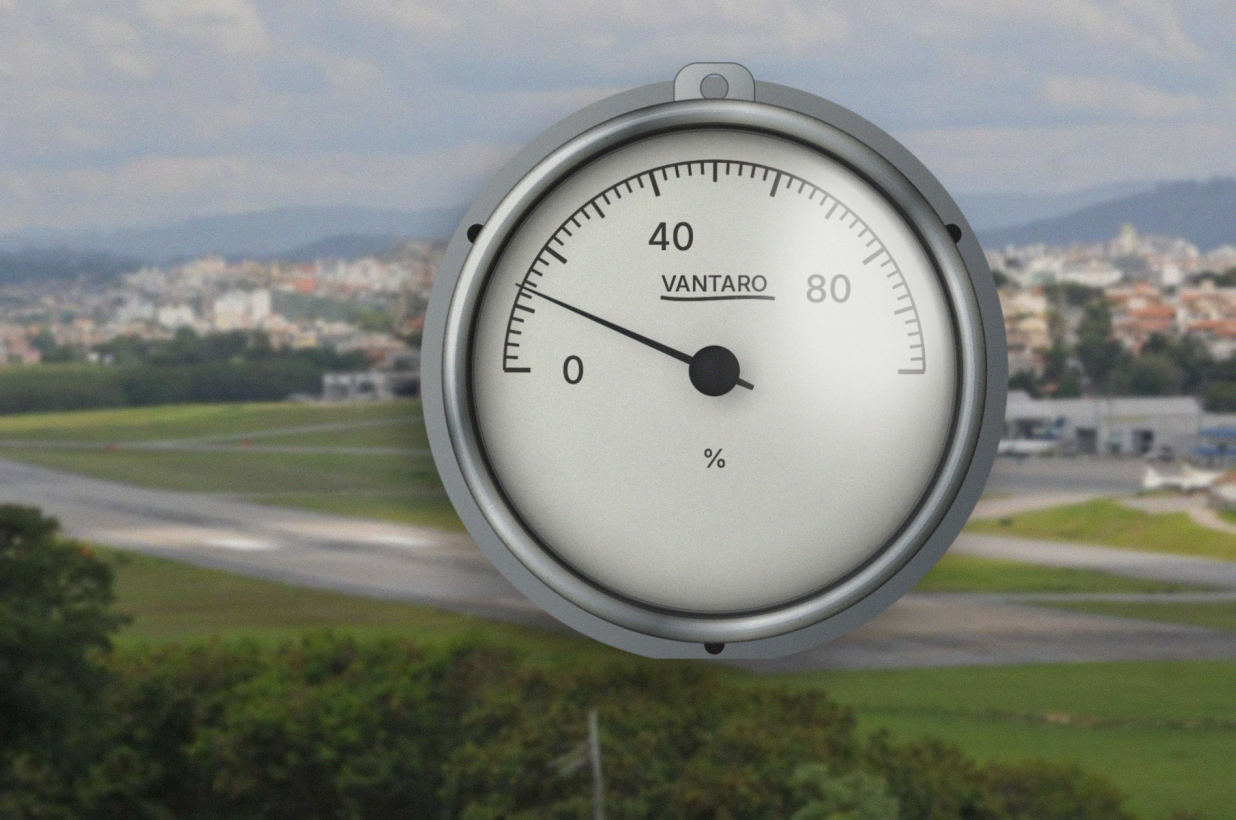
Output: 13 %
